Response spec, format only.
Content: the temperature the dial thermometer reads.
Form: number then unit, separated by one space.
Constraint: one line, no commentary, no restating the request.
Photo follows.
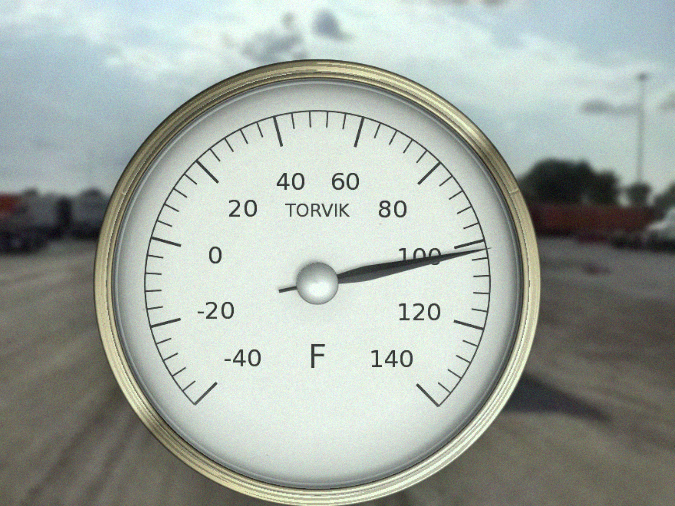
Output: 102 °F
